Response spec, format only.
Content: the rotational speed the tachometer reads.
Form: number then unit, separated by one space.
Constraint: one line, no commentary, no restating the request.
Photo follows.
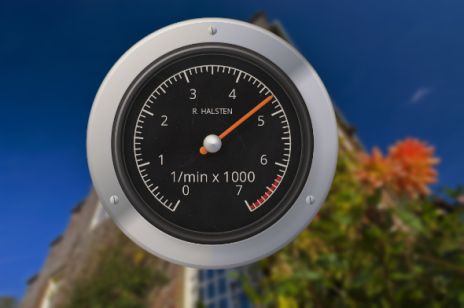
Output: 4700 rpm
